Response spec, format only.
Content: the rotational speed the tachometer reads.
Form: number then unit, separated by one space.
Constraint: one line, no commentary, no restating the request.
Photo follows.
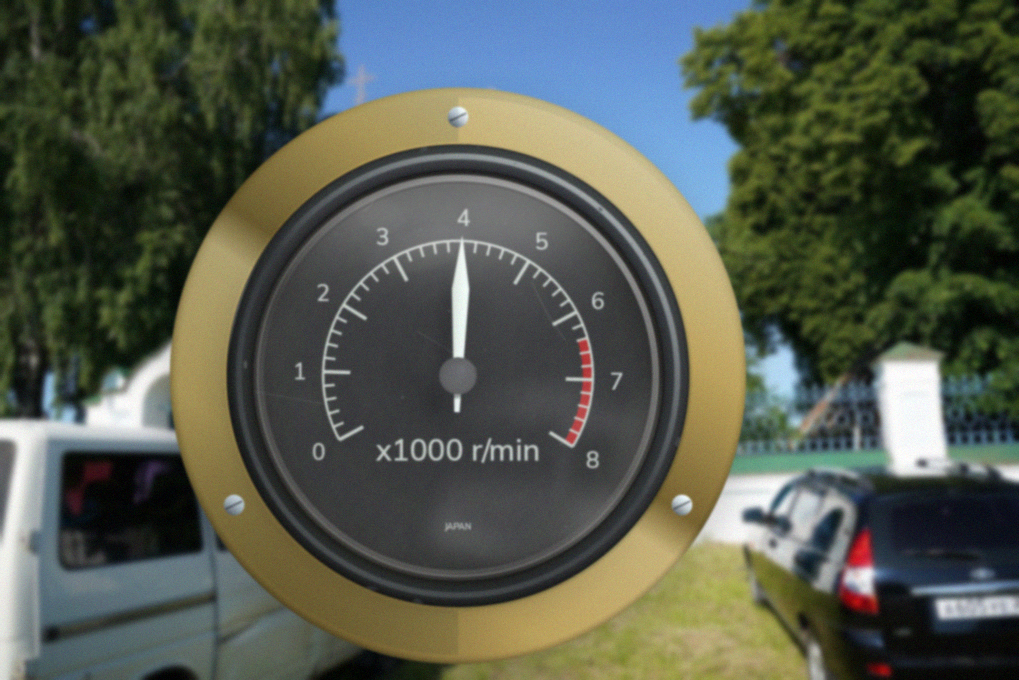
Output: 4000 rpm
